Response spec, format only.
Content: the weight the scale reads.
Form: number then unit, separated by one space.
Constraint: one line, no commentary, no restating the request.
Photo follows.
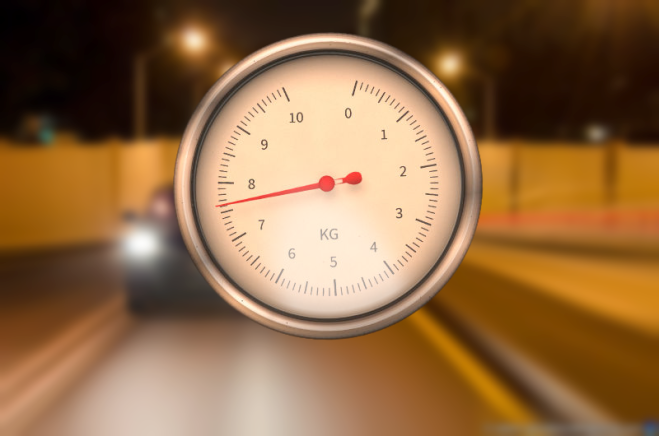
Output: 7.6 kg
